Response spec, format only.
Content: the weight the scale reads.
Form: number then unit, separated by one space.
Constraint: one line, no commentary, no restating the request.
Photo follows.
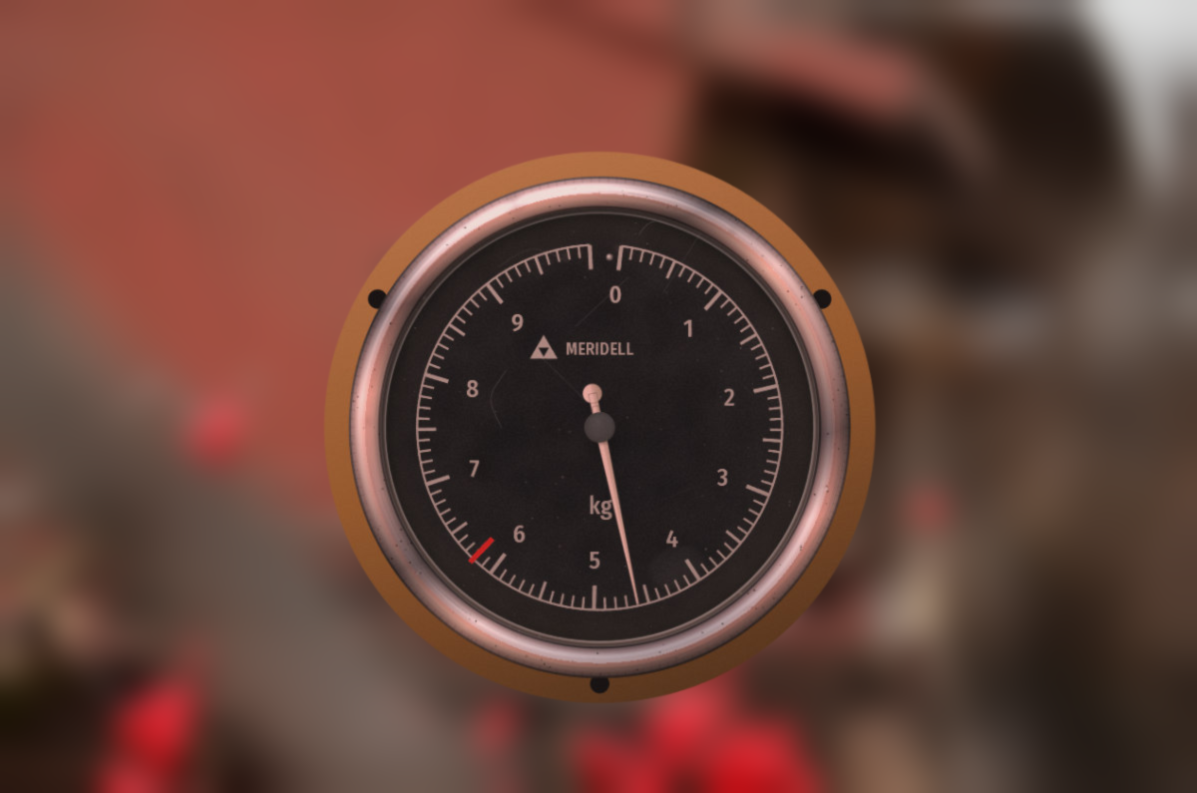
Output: 4.6 kg
